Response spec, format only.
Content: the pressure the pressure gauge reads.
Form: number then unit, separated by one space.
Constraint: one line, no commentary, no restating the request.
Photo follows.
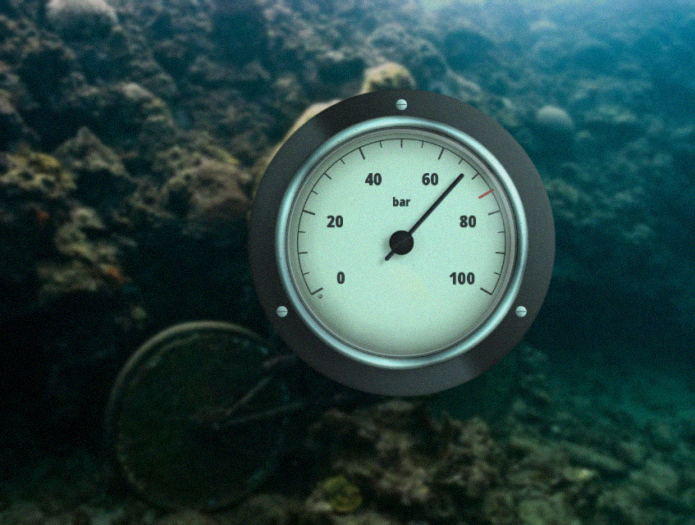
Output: 67.5 bar
